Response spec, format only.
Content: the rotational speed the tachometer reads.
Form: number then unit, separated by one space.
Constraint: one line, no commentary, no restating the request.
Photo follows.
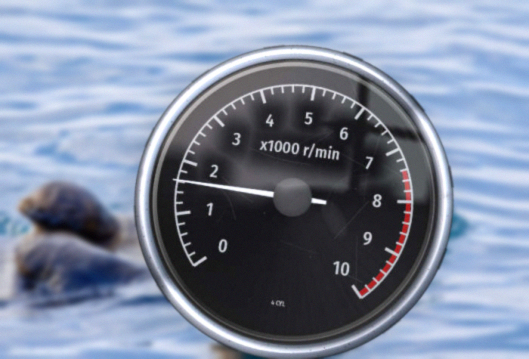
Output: 1600 rpm
